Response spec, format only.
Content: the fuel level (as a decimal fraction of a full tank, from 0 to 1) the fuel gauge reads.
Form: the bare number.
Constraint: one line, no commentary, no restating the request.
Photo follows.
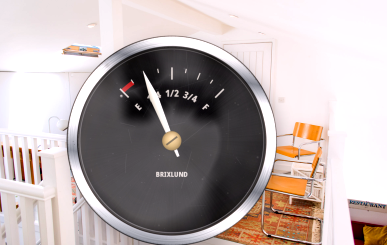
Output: 0.25
